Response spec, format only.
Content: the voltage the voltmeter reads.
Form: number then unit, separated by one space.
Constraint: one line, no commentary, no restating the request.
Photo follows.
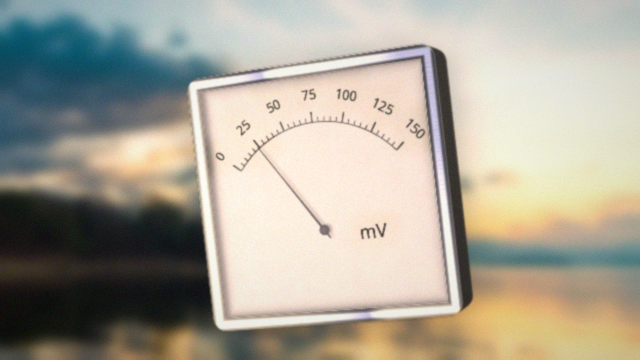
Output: 25 mV
